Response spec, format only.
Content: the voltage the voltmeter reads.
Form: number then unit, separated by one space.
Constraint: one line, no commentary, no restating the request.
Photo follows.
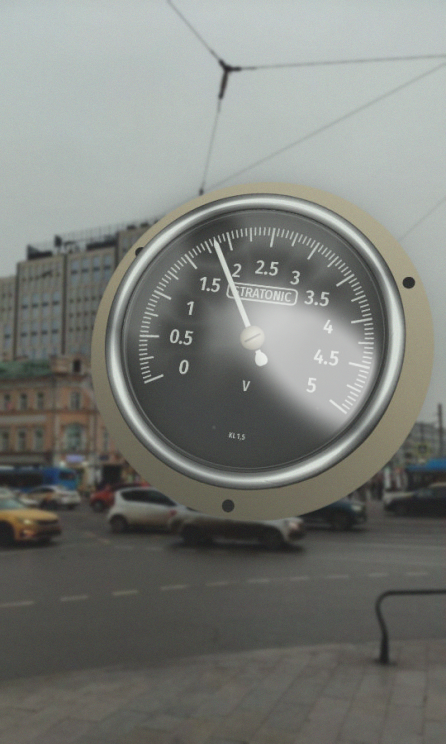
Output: 1.85 V
